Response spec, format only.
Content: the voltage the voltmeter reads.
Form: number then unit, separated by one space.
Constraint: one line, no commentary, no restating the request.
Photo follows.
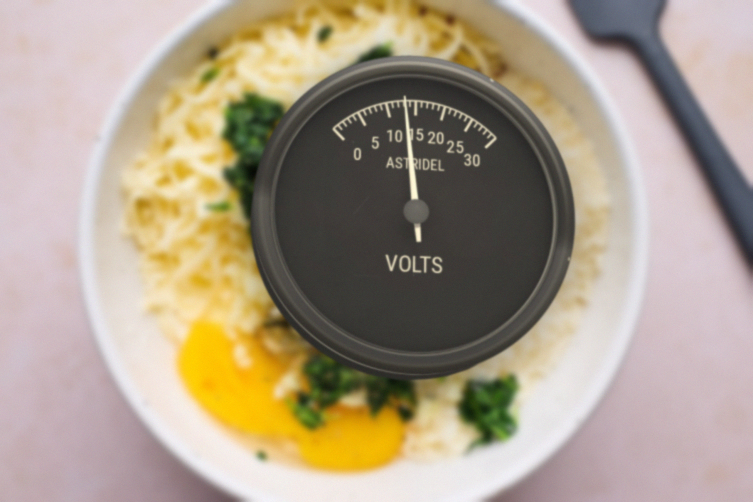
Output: 13 V
